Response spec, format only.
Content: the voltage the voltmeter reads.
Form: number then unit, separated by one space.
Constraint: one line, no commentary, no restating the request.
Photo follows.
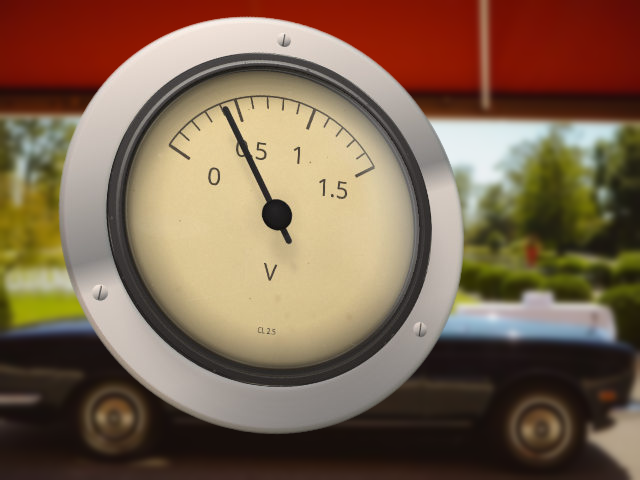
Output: 0.4 V
